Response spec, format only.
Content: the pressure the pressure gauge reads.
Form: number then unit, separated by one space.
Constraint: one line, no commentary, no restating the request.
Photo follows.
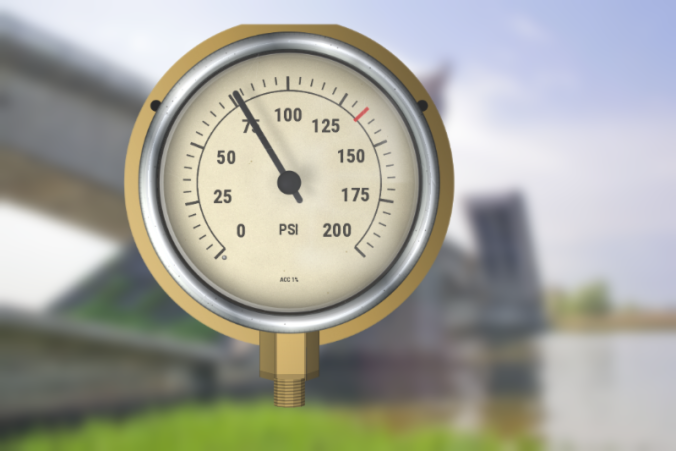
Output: 77.5 psi
